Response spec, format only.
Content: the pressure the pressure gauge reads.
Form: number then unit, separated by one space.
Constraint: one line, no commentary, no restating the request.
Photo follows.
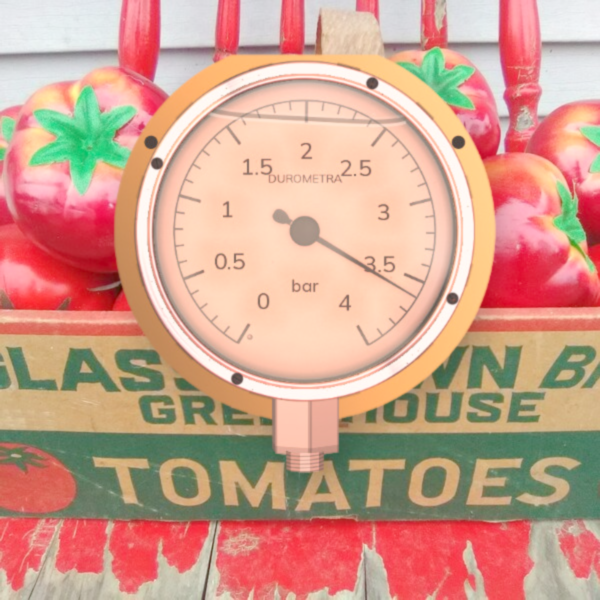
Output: 3.6 bar
